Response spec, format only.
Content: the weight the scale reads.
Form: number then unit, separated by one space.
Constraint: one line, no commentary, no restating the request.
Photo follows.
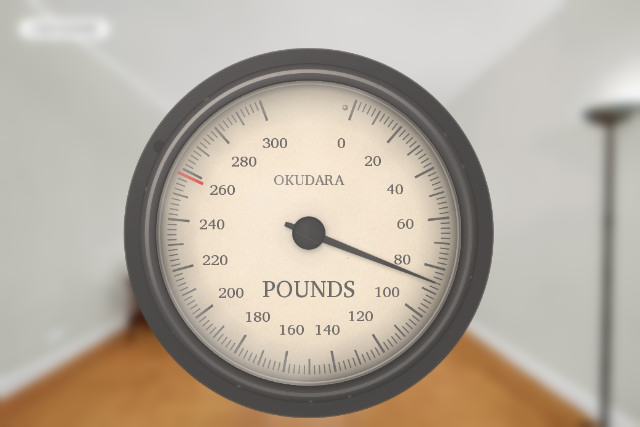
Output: 86 lb
